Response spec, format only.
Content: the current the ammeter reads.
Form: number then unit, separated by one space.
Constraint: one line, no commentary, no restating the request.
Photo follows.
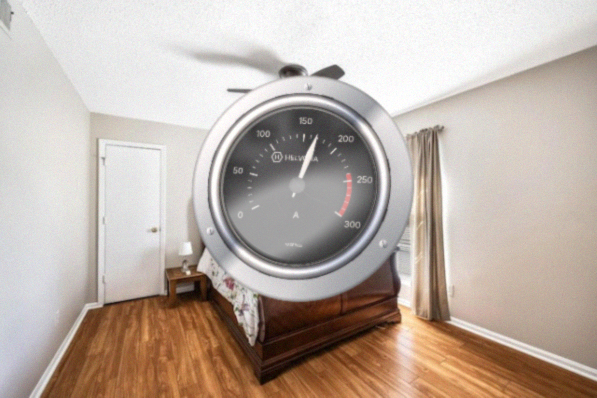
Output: 170 A
